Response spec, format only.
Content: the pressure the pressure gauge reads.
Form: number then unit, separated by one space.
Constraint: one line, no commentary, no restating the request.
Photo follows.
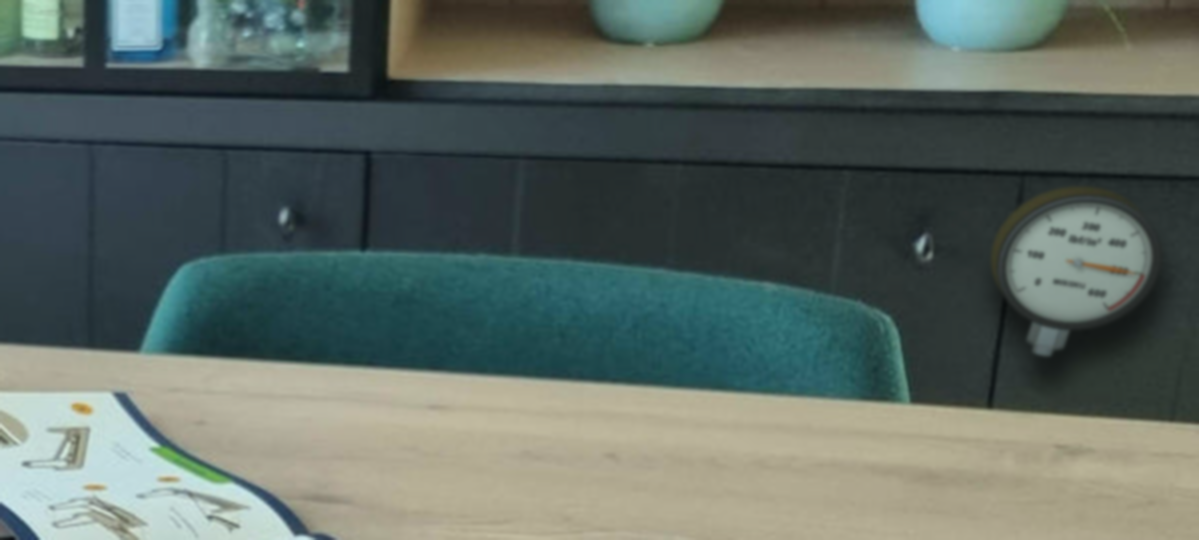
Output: 500 psi
